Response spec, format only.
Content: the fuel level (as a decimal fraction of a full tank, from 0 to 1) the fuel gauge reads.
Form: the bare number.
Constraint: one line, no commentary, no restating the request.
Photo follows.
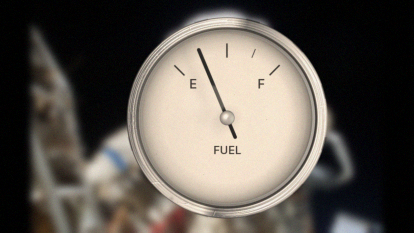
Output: 0.25
